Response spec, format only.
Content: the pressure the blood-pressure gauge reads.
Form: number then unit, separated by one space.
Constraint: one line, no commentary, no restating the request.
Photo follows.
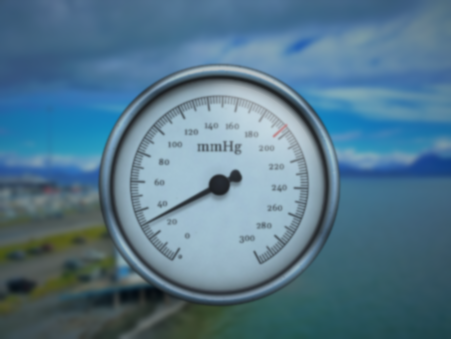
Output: 30 mmHg
